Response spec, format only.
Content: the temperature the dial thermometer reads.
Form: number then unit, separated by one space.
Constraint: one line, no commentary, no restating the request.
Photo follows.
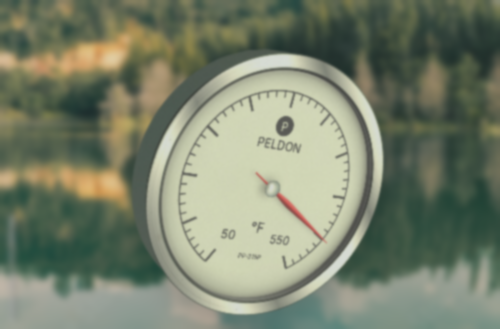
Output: 500 °F
